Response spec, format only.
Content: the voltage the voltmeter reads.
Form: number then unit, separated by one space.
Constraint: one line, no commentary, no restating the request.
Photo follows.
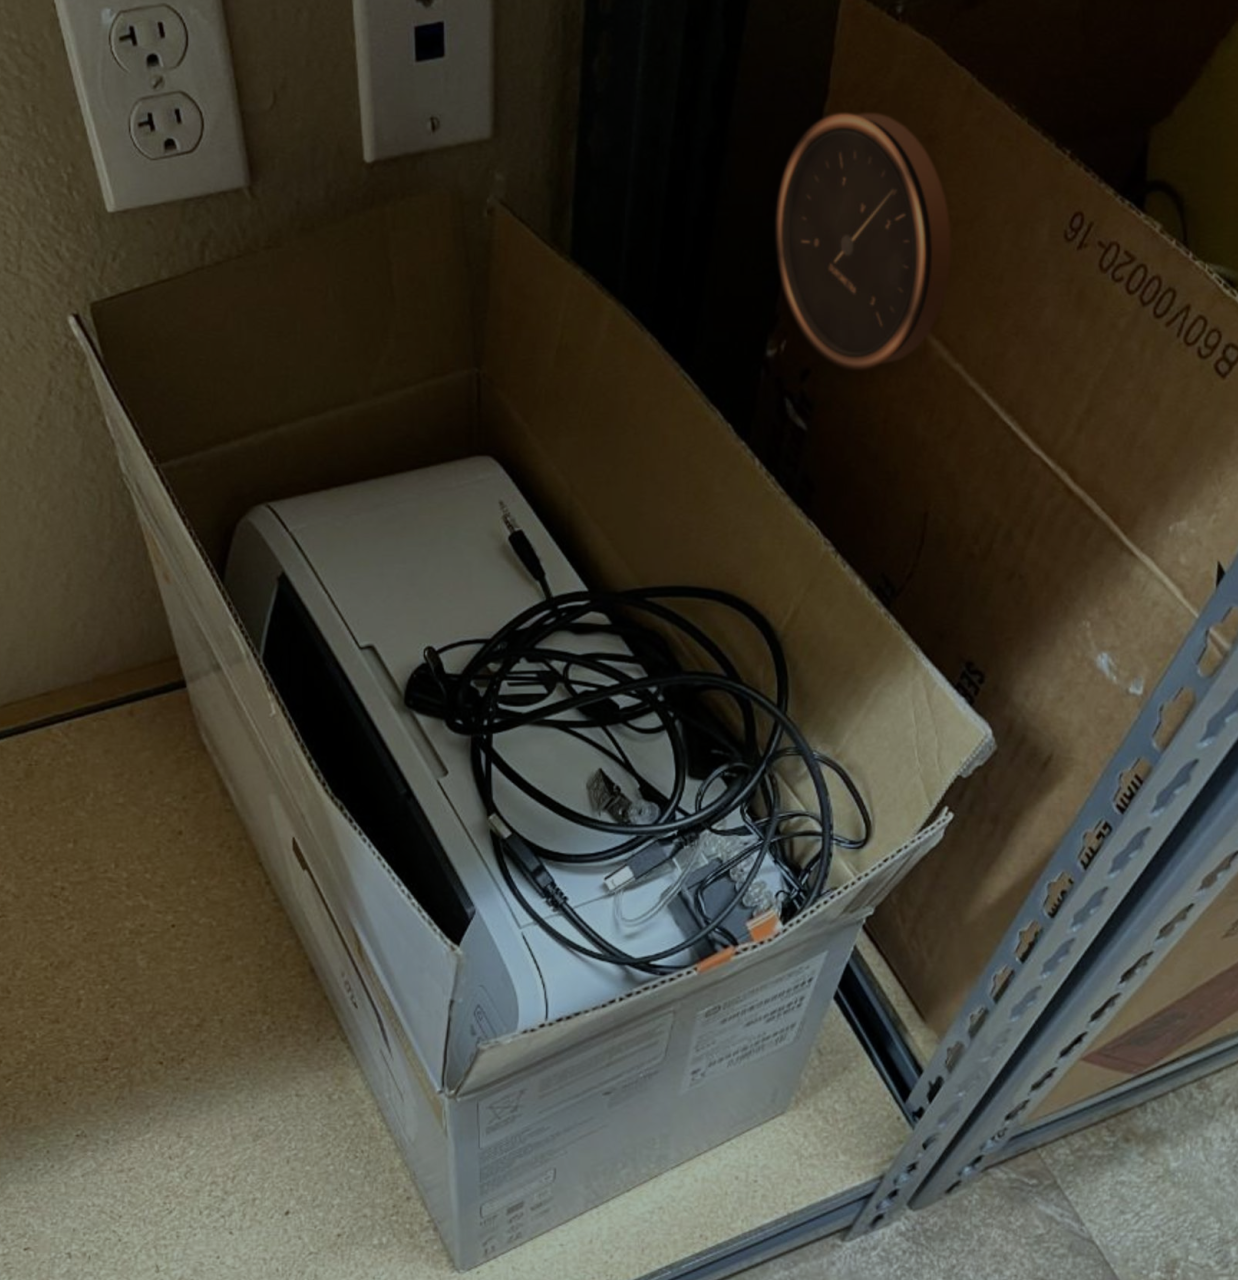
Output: 1.8 V
